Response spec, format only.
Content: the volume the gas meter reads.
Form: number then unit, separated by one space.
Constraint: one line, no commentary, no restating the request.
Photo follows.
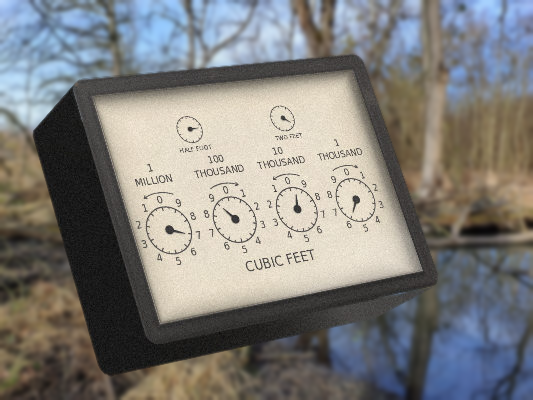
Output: 689600 ft³
